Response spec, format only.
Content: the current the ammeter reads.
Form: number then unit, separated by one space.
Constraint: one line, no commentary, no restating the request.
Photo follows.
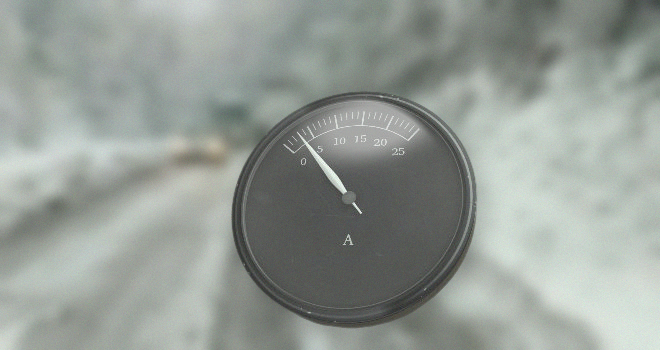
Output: 3 A
